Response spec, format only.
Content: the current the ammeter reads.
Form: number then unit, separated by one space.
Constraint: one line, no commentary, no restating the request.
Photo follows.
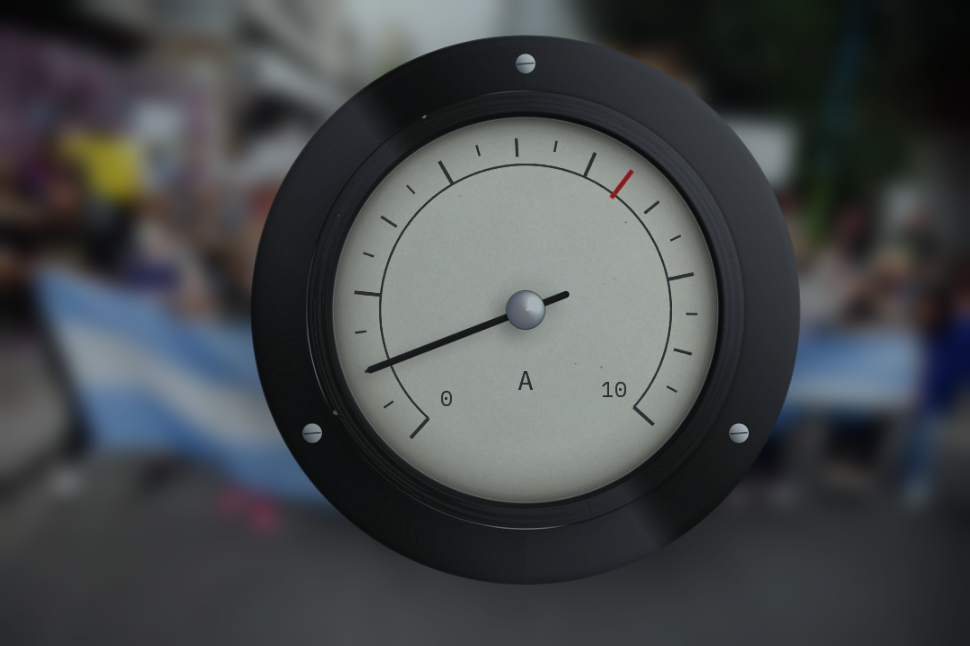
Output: 1 A
